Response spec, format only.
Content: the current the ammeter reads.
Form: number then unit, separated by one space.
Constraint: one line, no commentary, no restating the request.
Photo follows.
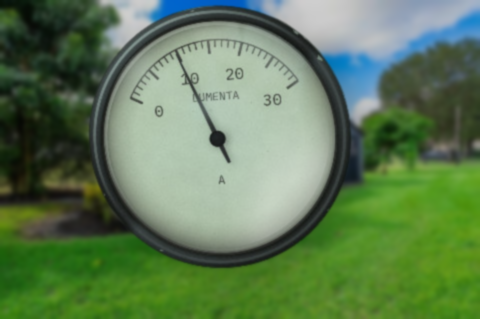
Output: 10 A
